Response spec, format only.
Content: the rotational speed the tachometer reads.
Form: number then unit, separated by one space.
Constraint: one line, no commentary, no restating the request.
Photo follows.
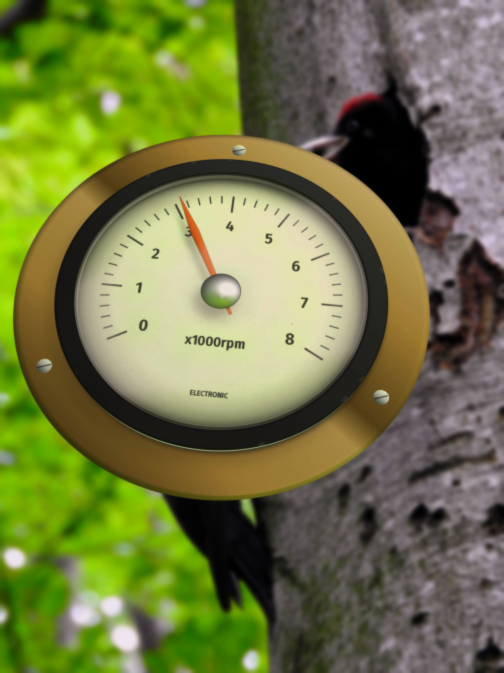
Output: 3100 rpm
